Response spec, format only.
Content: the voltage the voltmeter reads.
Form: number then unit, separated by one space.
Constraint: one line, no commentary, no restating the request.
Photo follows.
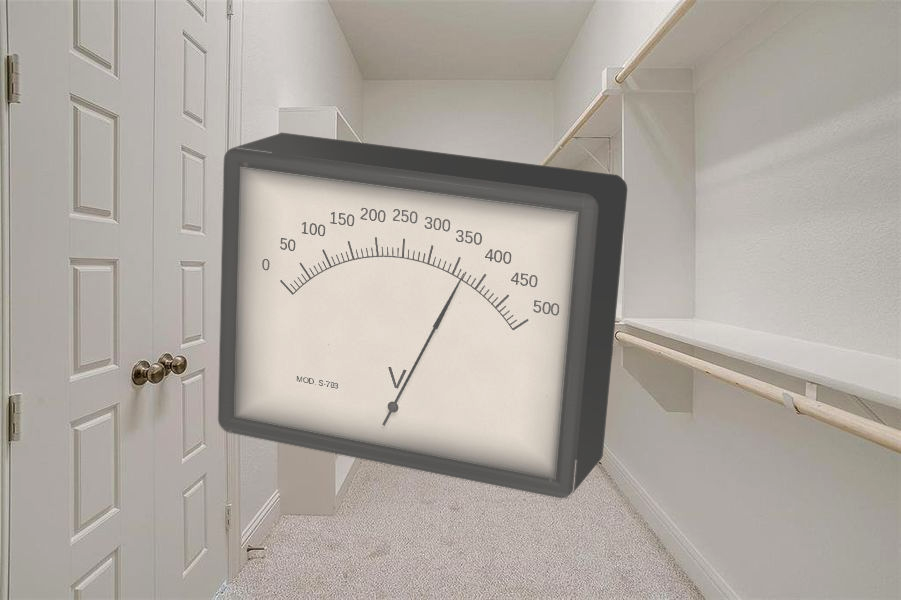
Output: 370 V
